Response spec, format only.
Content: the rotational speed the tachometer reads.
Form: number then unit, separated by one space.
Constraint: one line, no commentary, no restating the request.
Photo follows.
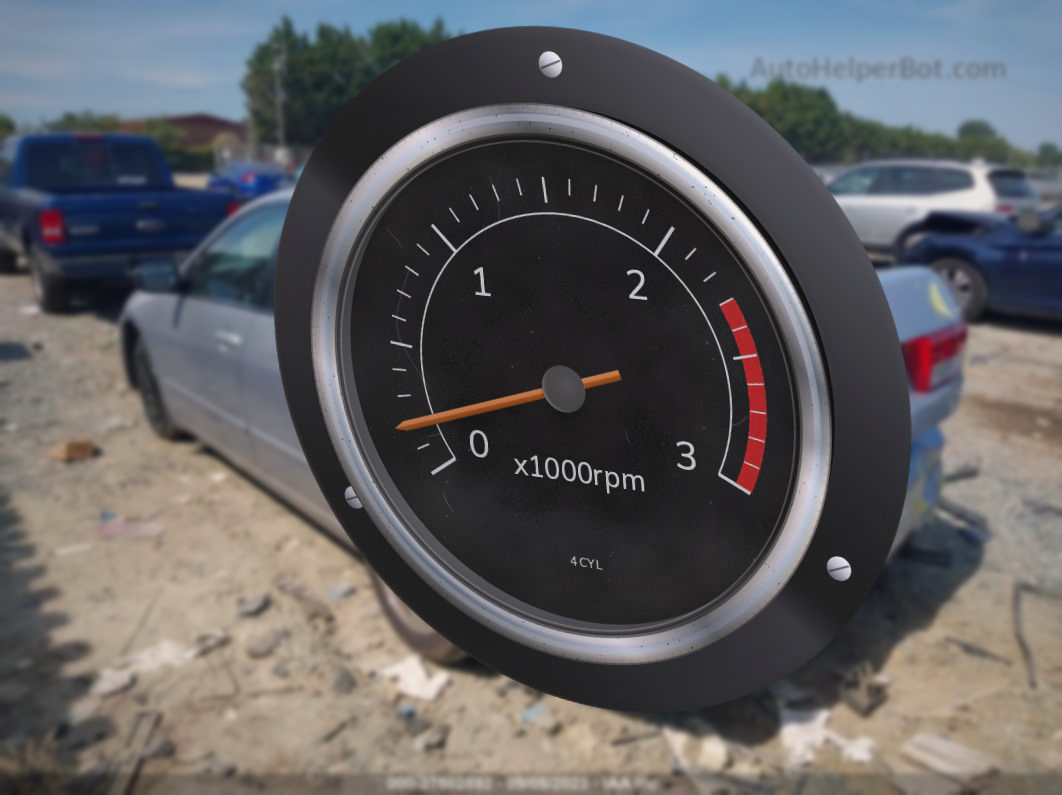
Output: 200 rpm
